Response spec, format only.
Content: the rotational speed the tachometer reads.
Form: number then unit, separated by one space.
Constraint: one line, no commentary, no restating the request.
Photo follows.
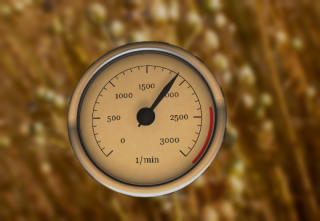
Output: 1900 rpm
